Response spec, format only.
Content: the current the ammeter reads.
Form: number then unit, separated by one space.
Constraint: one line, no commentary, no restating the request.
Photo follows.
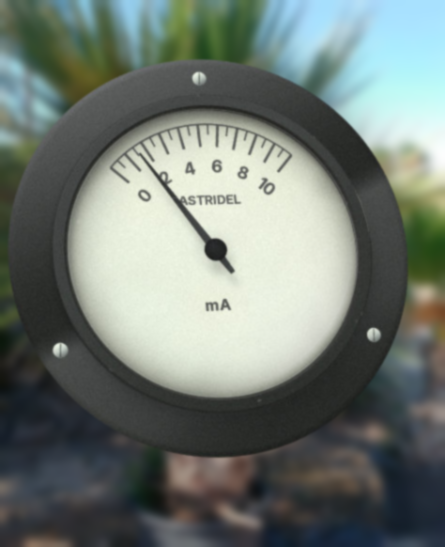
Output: 1.5 mA
